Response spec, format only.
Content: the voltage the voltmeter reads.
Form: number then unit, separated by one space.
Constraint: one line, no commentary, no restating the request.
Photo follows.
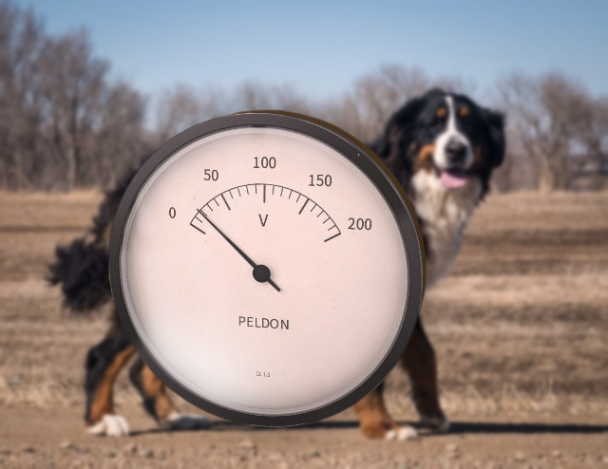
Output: 20 V
